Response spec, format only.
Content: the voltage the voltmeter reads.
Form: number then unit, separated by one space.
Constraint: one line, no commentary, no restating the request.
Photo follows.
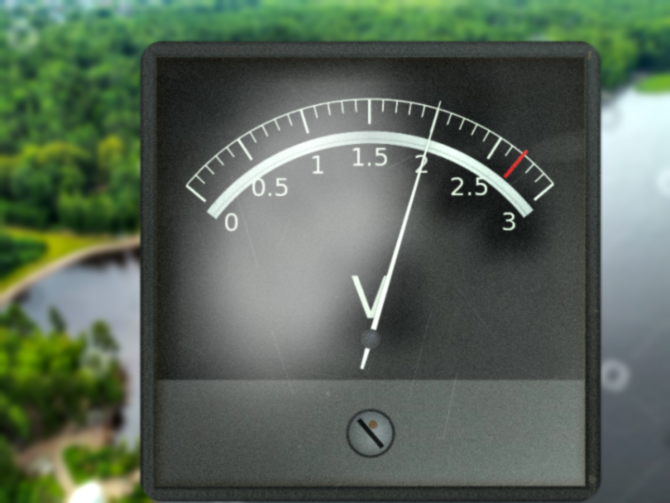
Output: 2 V
